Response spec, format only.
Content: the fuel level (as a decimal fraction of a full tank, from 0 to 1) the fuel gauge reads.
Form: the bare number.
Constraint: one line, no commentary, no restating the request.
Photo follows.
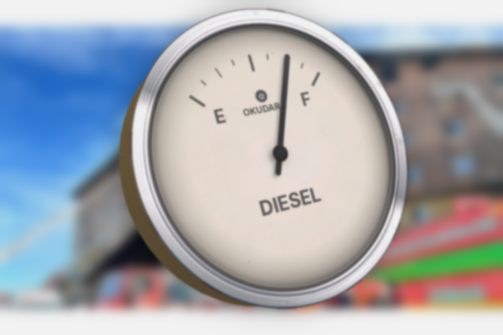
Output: 0.75
